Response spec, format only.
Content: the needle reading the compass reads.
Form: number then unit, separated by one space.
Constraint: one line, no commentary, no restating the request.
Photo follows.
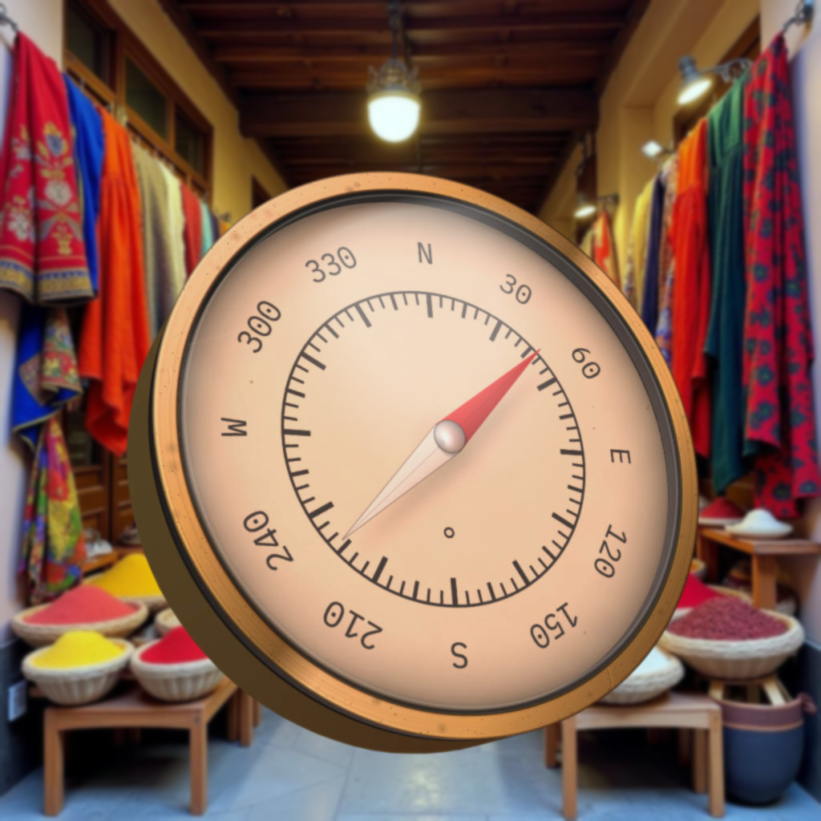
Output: 47.5 °
